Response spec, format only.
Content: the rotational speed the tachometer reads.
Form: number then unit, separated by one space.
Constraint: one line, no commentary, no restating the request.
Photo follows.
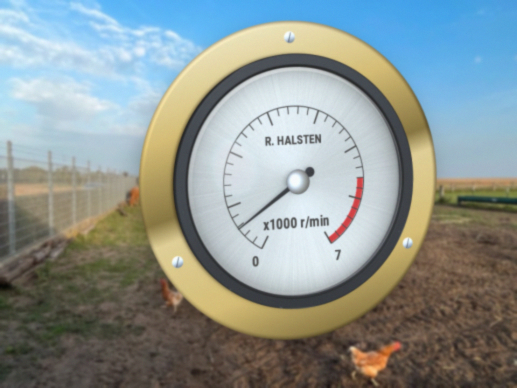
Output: 600 rpm
